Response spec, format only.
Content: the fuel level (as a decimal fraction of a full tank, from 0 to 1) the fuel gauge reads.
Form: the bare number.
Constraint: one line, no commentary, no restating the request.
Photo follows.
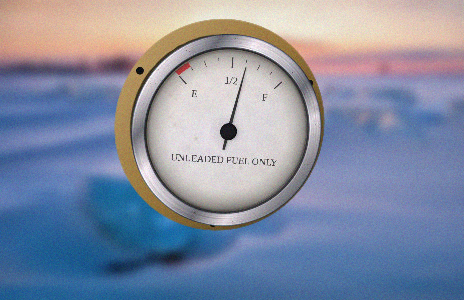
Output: 0.625
